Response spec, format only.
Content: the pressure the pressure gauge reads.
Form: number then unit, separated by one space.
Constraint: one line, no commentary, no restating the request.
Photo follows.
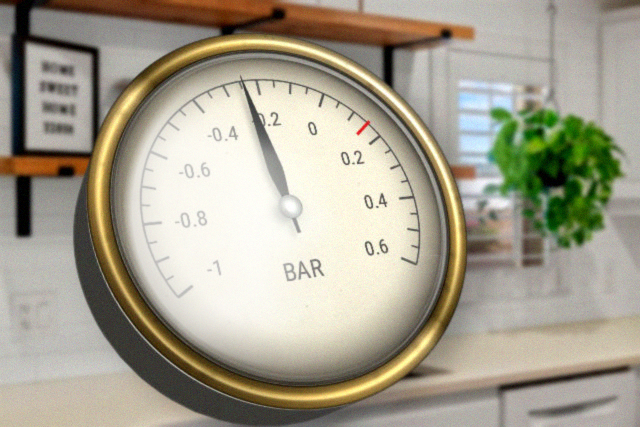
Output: -0.25 bar
